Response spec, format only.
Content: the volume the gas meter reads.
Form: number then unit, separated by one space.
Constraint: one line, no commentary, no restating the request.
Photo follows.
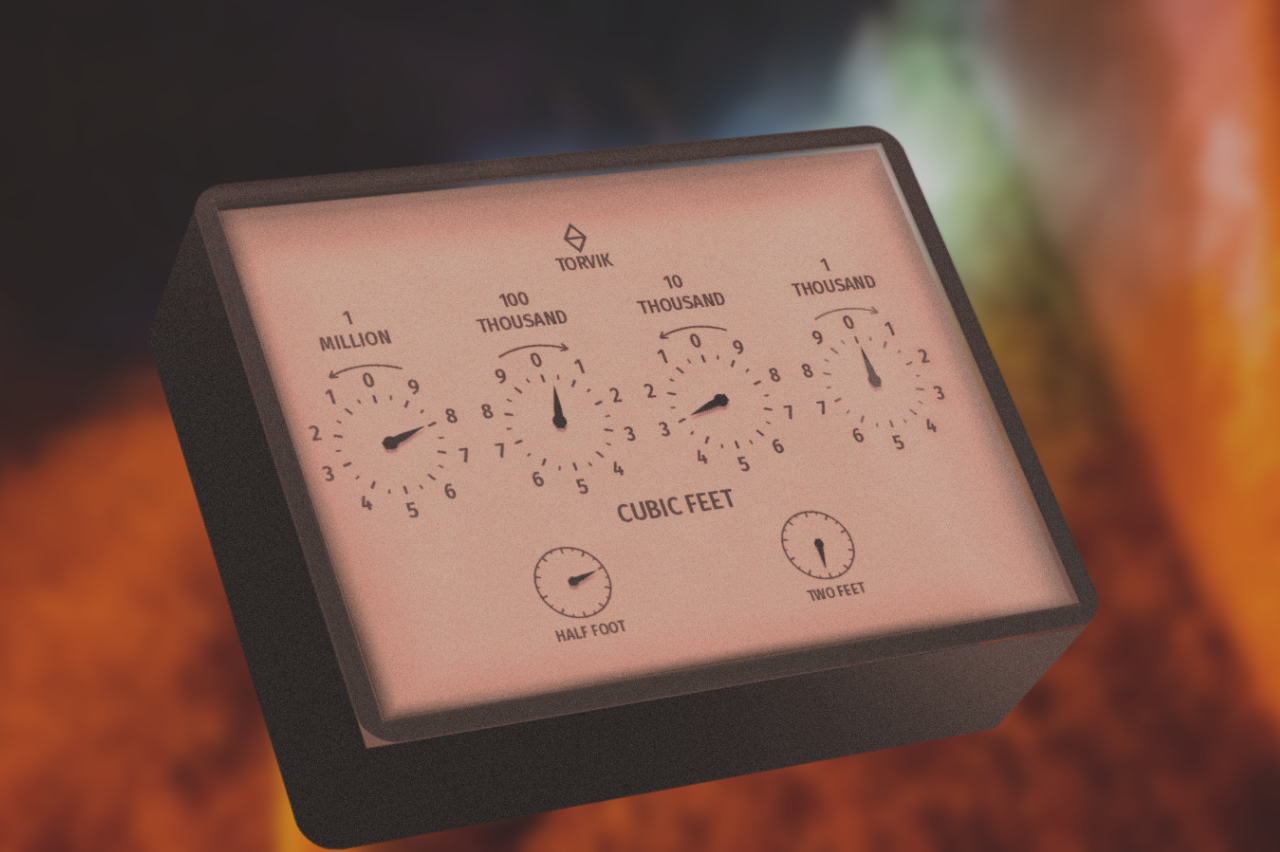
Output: 803000 ft³
